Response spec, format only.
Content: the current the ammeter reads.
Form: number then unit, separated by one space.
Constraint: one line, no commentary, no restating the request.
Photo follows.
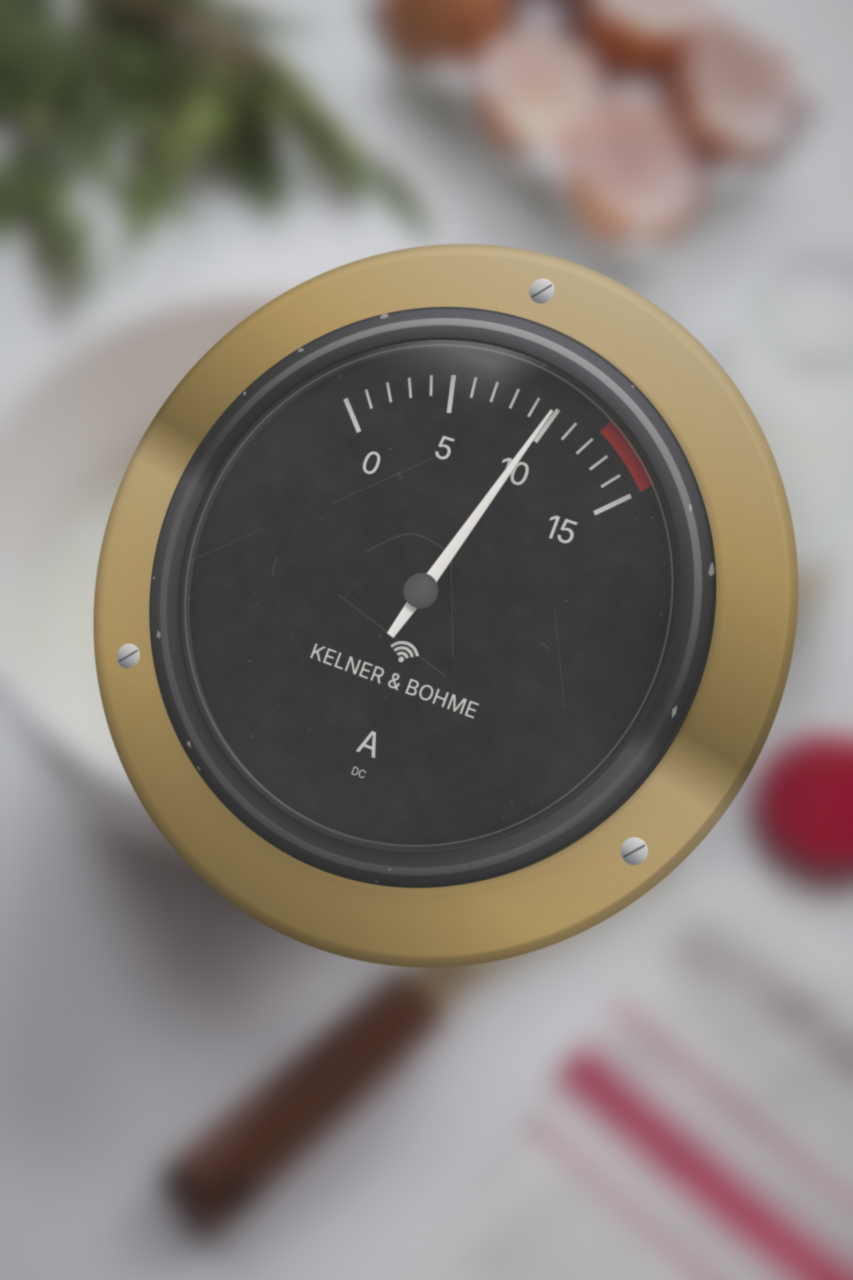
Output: 10 A
